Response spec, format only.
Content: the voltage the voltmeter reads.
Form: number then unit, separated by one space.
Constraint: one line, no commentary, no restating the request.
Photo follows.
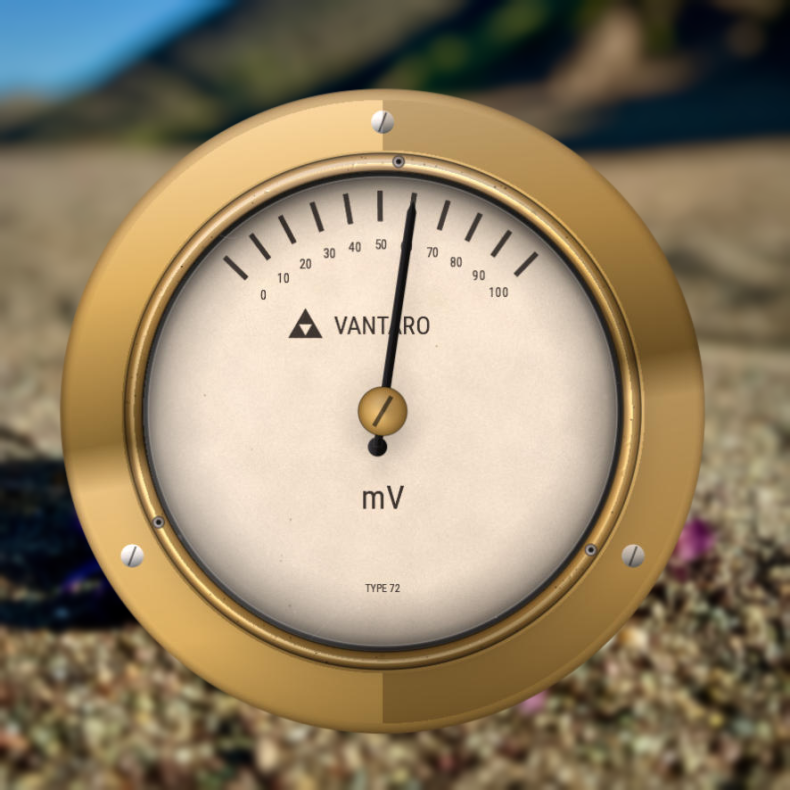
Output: 60 mV
